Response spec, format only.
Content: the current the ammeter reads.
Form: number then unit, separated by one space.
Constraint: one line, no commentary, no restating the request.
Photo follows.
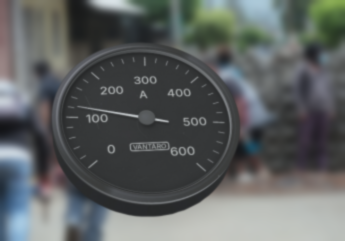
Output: 120 A
